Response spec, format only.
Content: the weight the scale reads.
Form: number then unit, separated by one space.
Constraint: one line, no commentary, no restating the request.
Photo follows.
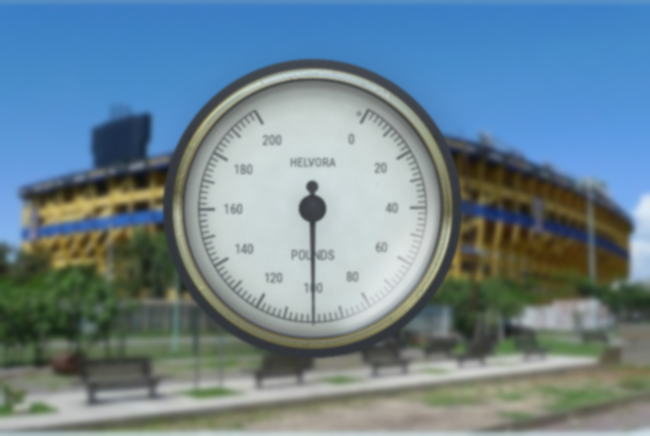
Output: 100 lb
